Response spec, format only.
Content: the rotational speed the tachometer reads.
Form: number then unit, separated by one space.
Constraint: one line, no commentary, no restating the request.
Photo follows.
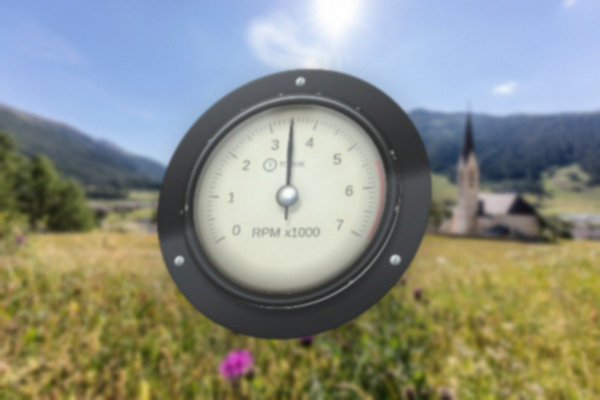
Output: 3500 rpm
